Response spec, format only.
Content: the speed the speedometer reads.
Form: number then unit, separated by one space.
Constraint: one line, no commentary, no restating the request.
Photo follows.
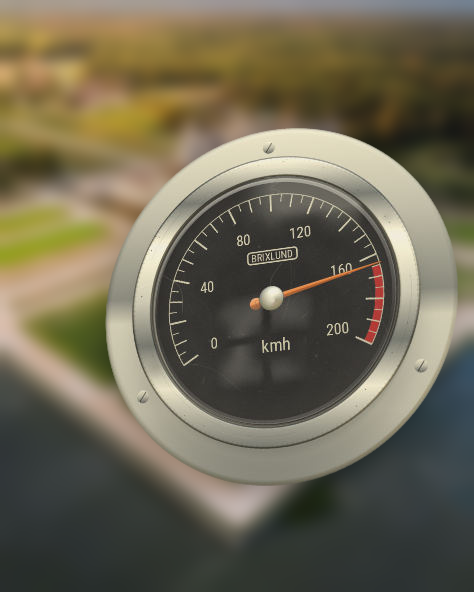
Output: 165 km/h
